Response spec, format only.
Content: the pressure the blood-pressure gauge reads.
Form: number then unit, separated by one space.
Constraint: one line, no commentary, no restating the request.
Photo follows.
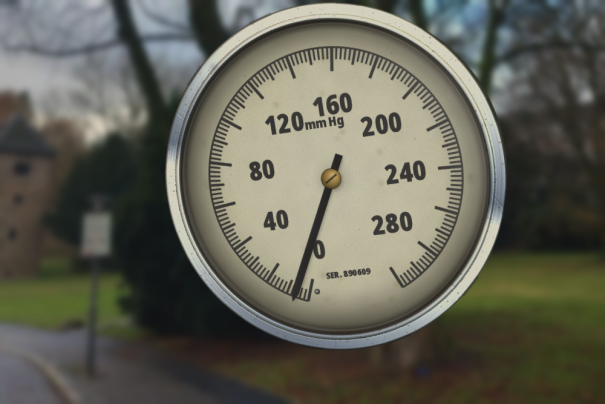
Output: 6 mmHg
